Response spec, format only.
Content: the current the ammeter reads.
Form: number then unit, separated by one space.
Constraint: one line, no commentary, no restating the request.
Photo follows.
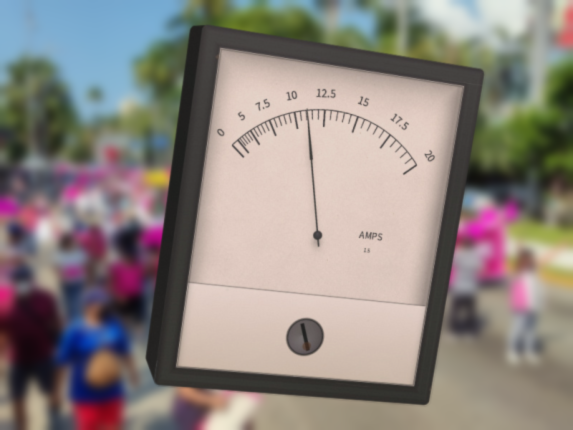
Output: 11 A
